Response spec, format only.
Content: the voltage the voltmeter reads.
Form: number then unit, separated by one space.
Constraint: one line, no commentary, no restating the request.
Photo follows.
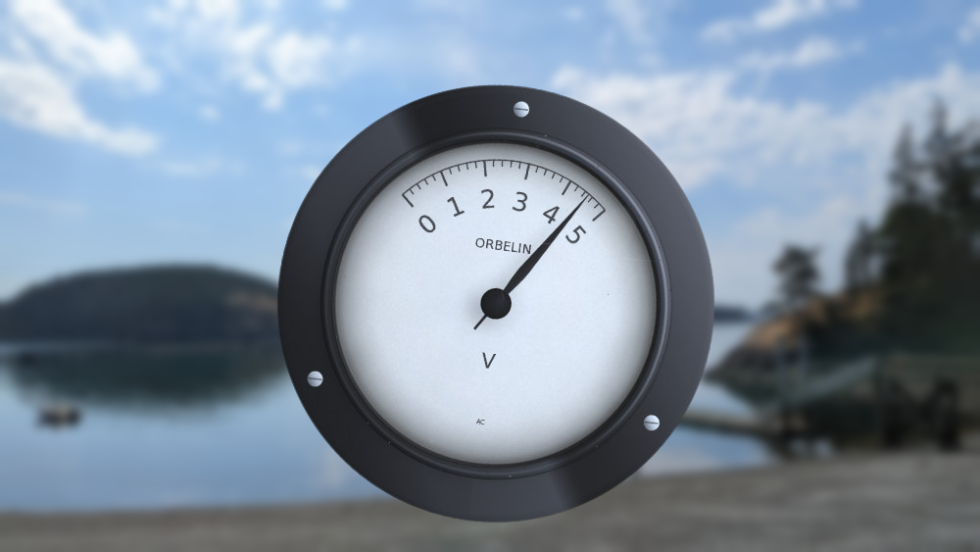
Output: 4.5 V
